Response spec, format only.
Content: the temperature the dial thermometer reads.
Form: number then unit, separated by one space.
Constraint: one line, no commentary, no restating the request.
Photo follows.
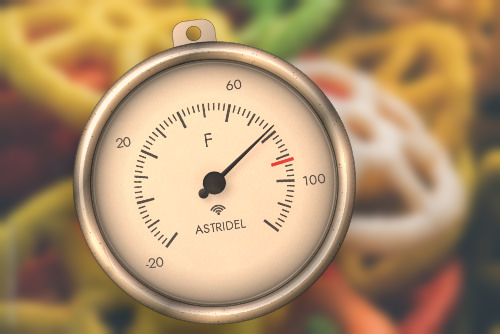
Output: 78 °F
